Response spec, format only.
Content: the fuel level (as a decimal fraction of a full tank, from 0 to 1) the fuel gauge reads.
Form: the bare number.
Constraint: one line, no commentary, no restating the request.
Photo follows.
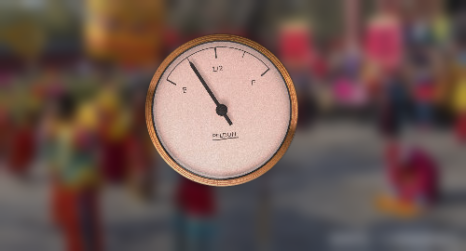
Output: 0.25
